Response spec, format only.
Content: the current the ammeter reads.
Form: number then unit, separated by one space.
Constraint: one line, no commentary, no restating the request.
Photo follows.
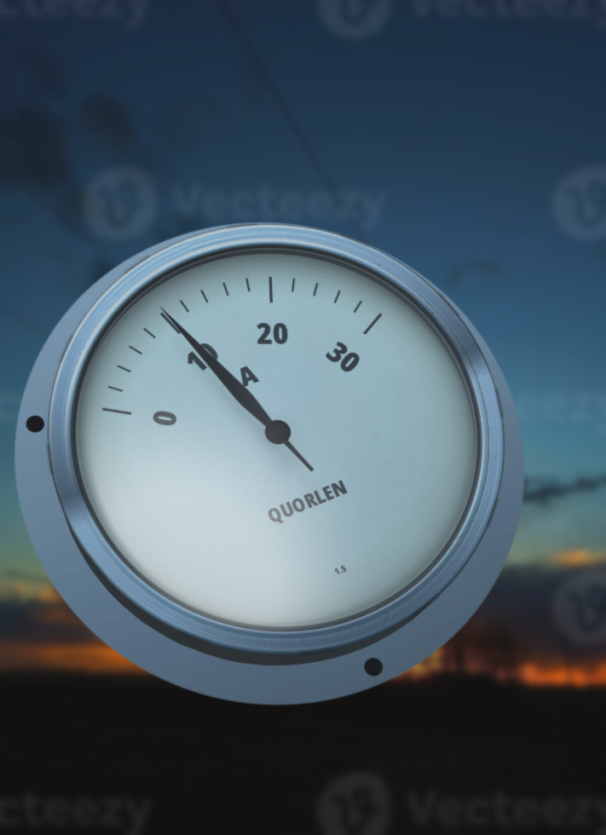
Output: 10 A
